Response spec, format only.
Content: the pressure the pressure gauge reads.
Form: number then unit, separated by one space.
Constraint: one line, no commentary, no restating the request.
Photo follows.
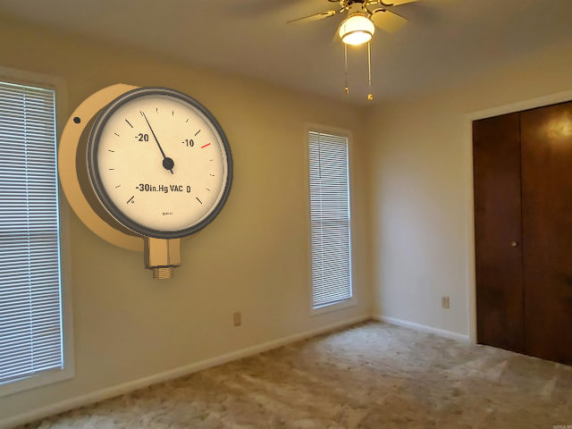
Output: -18 inHg
